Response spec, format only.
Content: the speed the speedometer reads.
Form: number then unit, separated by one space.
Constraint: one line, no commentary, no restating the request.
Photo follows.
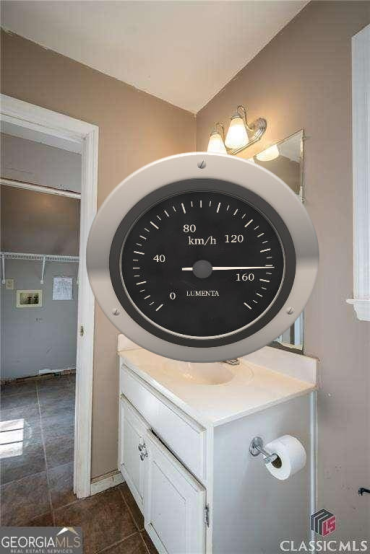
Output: 150 km/h
